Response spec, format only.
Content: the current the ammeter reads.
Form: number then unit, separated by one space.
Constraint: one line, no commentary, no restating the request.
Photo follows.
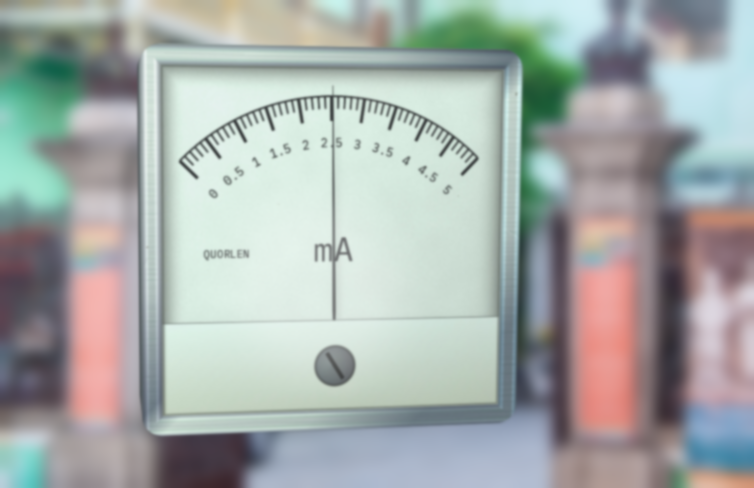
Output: 2.5 mA
